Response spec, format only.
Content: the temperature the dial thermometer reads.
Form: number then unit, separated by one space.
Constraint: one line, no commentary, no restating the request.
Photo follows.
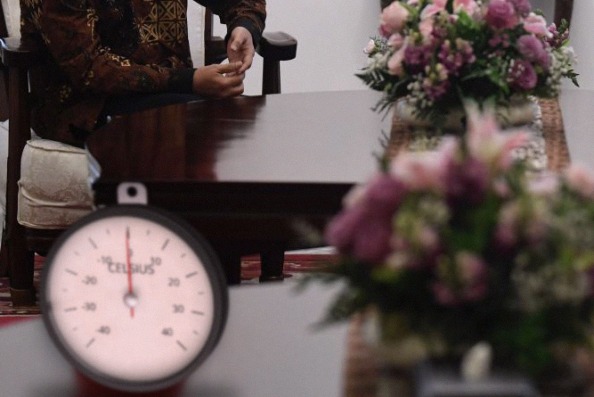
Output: 0 °C
